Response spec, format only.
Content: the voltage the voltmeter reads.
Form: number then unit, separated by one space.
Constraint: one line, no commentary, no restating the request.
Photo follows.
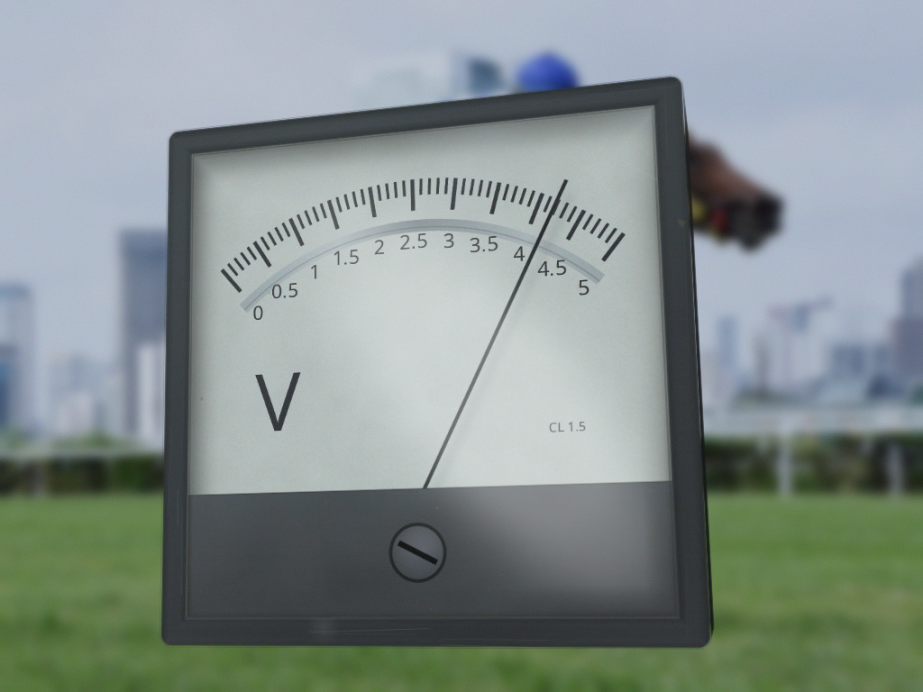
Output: 4.2 V
